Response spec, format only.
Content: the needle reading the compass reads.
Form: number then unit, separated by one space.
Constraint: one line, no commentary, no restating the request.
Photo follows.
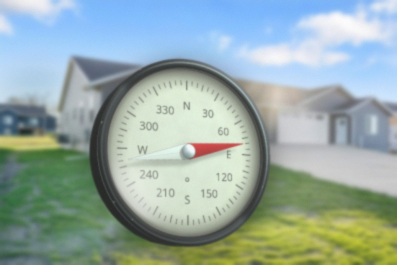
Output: 80 °
